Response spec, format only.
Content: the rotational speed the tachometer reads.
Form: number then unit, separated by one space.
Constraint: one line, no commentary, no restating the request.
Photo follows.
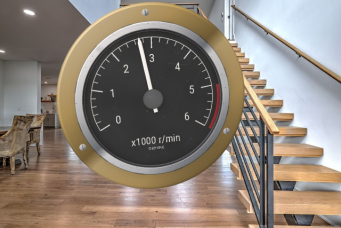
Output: 2700 rpm
